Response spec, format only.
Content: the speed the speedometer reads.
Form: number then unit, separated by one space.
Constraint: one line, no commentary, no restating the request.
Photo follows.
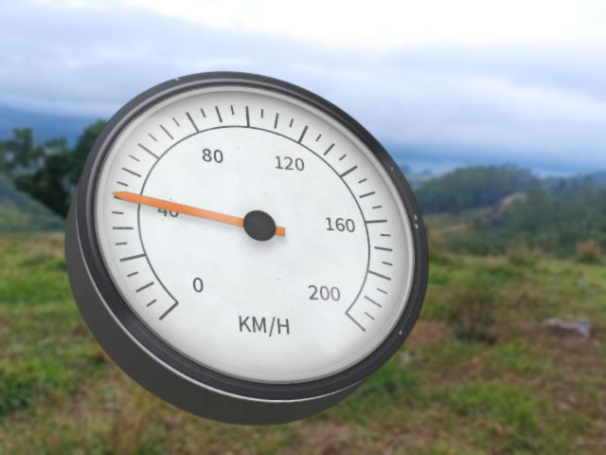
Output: 40 km/h
